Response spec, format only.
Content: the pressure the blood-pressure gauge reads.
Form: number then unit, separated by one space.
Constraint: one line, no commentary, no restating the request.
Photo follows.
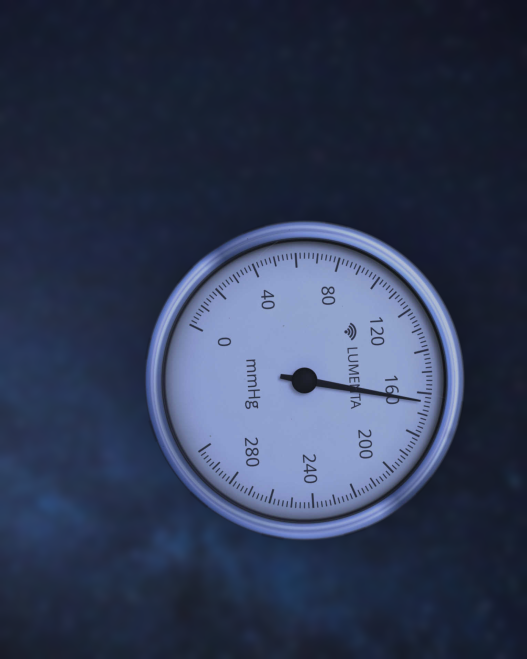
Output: 164 mmHg
